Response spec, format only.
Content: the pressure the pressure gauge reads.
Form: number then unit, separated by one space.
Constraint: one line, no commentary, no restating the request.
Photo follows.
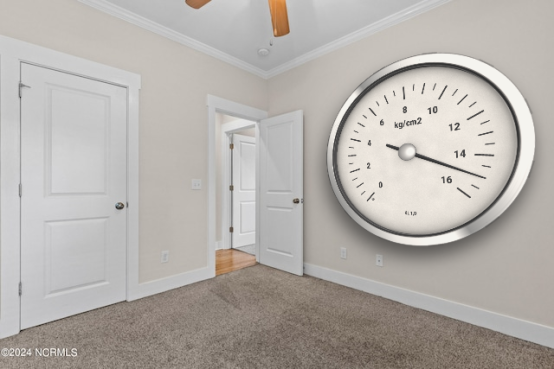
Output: 15 kg/cm²
